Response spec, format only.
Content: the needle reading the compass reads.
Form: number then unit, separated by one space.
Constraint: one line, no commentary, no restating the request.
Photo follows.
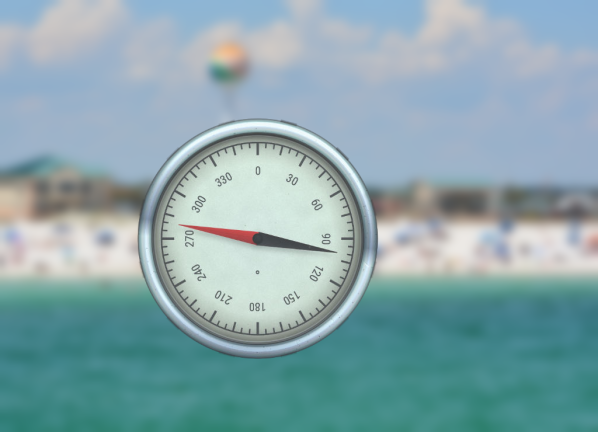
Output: 280 °
